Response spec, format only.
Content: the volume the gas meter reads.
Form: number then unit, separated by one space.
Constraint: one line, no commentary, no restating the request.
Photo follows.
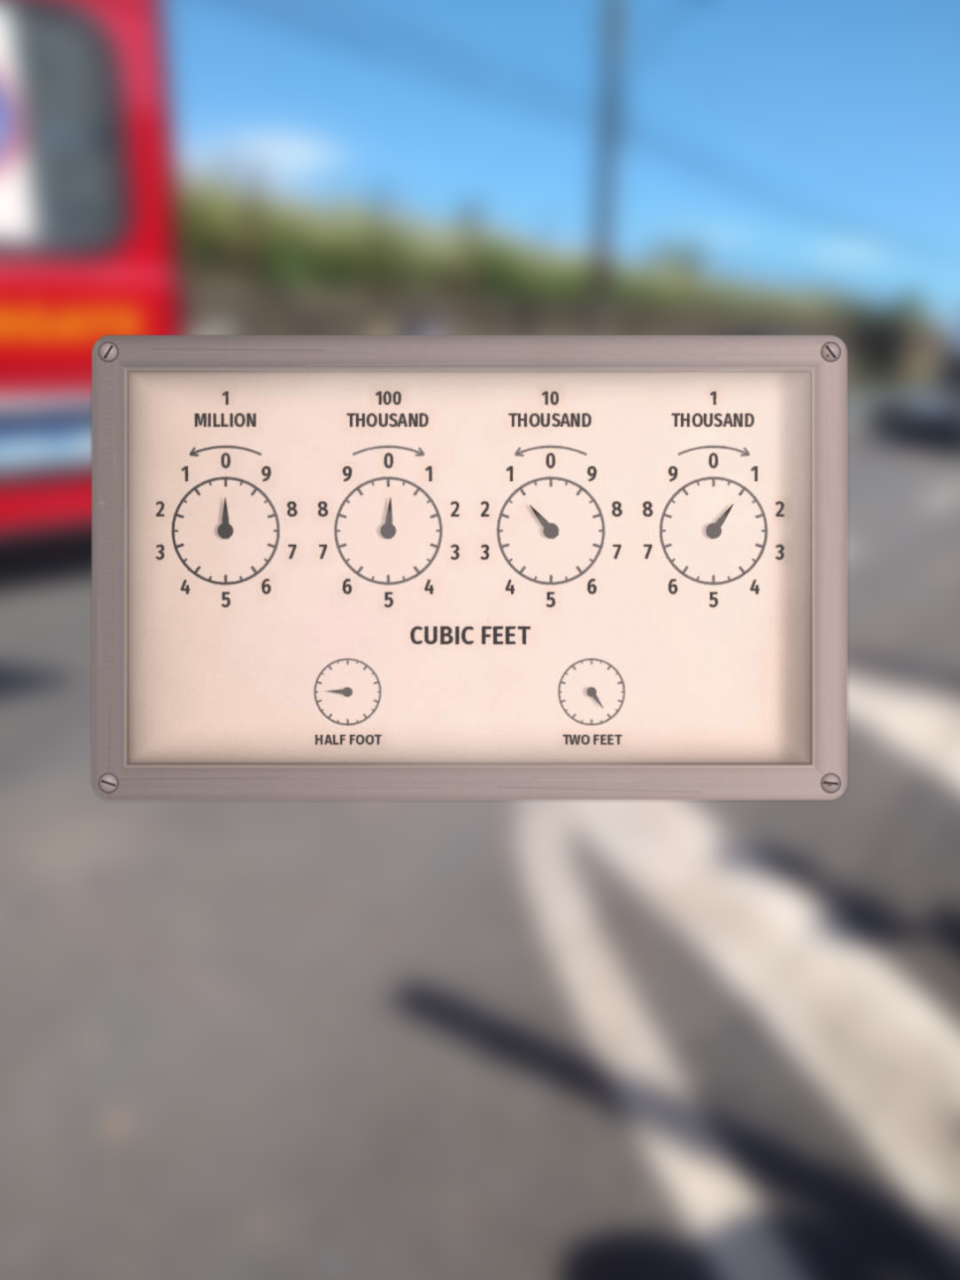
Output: 1100 ft³
